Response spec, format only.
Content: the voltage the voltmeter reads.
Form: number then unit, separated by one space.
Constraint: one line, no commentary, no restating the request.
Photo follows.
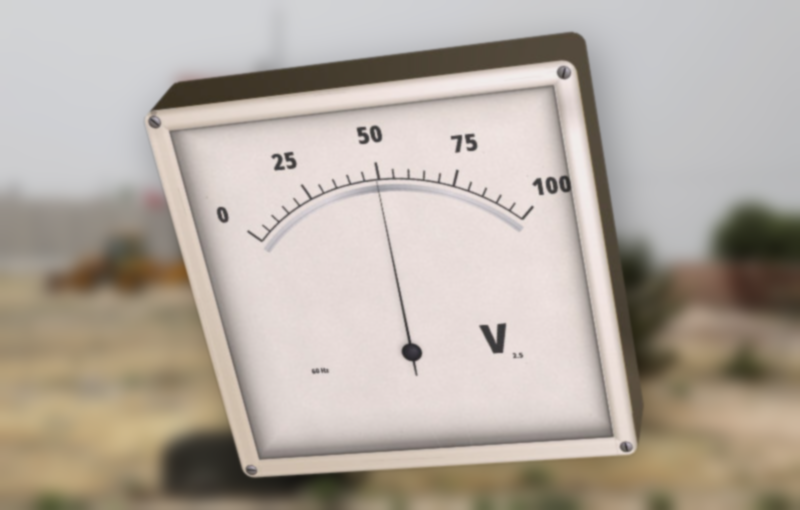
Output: 50 V
